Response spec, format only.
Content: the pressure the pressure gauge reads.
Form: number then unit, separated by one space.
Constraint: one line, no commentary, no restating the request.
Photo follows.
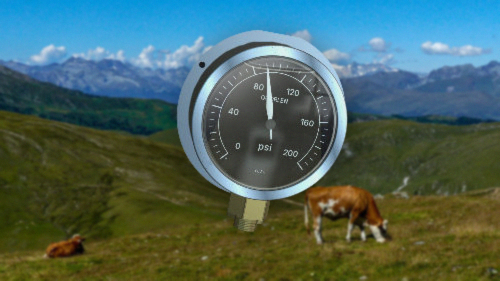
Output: 90 psi
